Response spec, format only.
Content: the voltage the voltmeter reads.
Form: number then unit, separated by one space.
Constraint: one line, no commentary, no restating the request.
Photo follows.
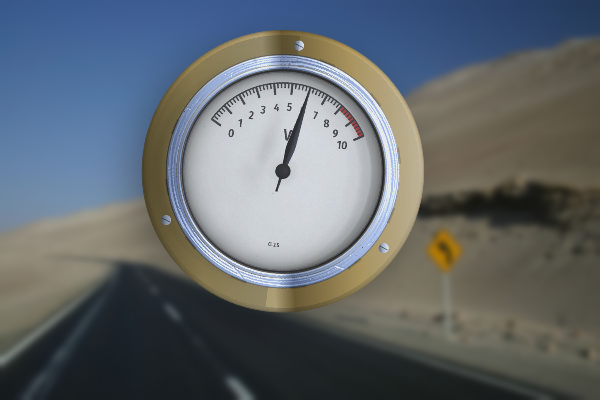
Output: 6 V
